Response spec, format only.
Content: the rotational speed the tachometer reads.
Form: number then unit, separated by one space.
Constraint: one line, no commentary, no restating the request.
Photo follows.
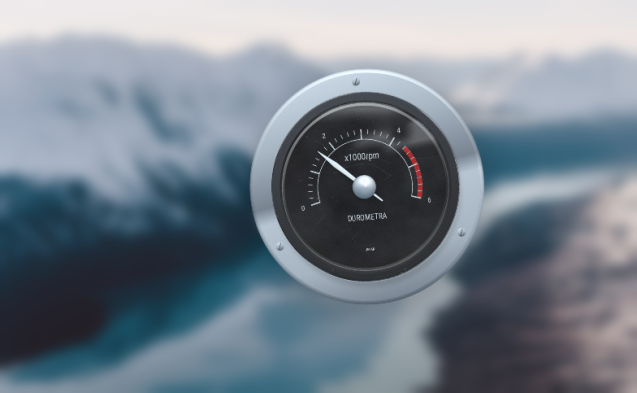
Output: 1600 rpm
